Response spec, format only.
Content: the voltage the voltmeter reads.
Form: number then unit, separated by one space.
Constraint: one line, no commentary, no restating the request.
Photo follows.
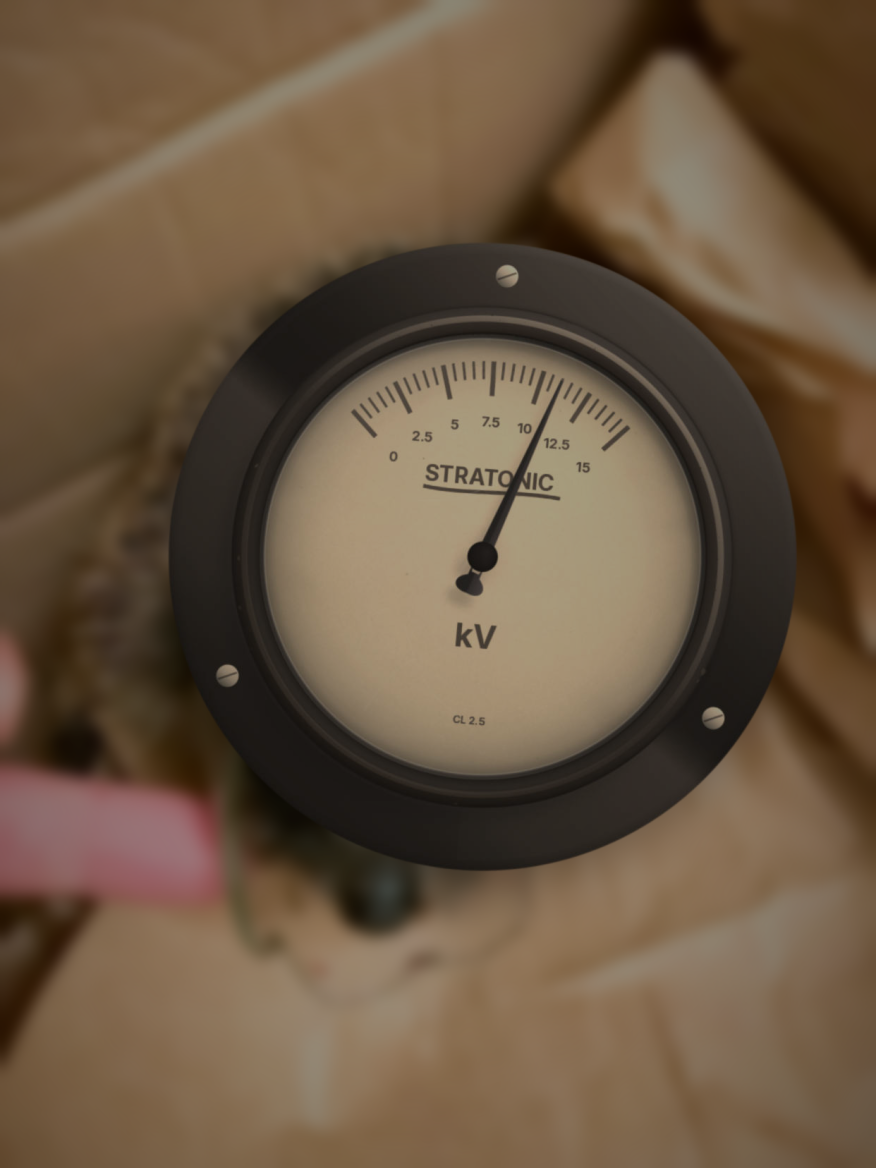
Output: 11 kV
